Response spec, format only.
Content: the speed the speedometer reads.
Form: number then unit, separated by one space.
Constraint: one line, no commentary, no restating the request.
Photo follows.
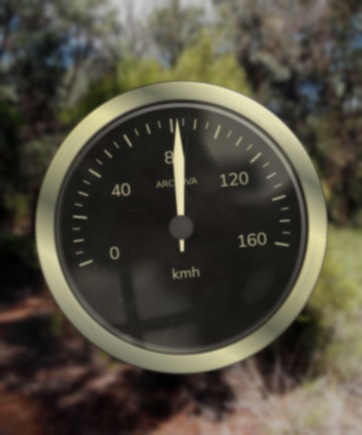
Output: 82.5 km/h
